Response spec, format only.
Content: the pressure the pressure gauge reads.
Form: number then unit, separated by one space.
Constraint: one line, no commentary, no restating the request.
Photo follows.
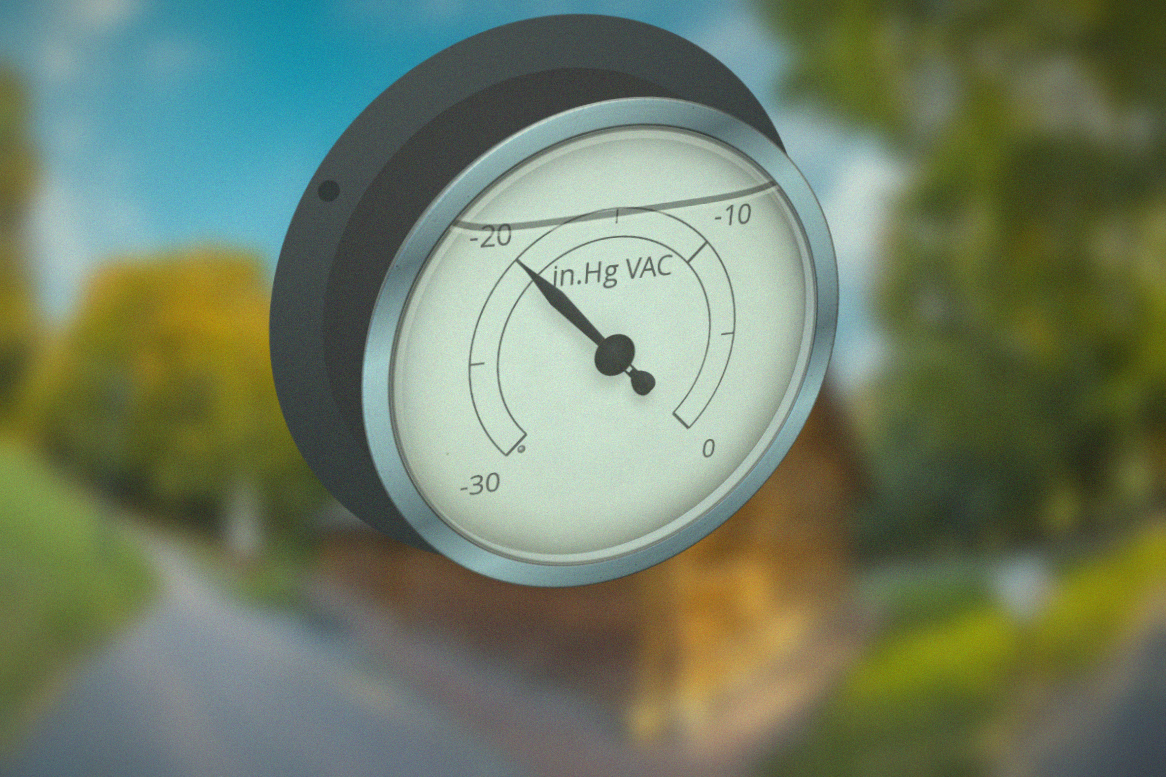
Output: -20 inHg
